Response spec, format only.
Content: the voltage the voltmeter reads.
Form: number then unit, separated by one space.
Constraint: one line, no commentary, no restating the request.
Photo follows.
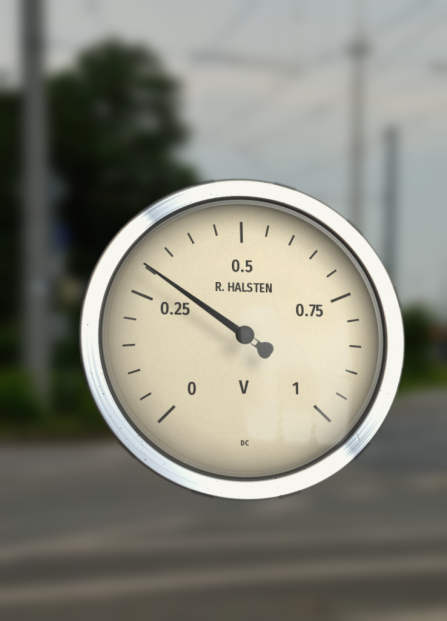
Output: 0.3 V
